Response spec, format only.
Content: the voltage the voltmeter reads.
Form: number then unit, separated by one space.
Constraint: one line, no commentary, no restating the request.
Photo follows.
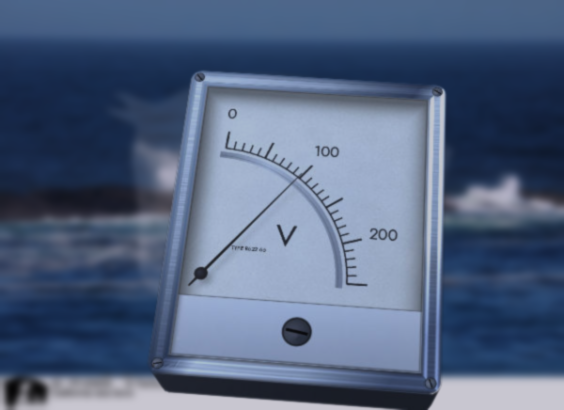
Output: 100 V
